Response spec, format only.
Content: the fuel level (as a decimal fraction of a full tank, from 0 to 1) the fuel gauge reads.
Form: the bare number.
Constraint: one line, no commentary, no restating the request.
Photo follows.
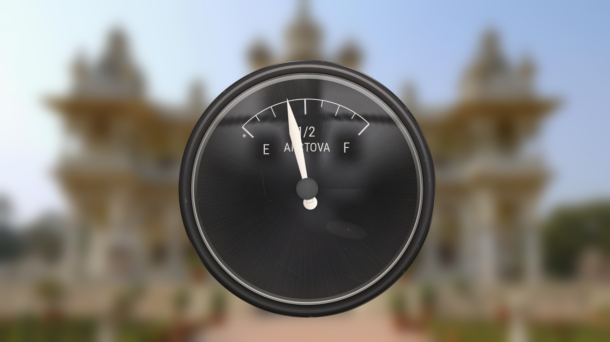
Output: 0.375
